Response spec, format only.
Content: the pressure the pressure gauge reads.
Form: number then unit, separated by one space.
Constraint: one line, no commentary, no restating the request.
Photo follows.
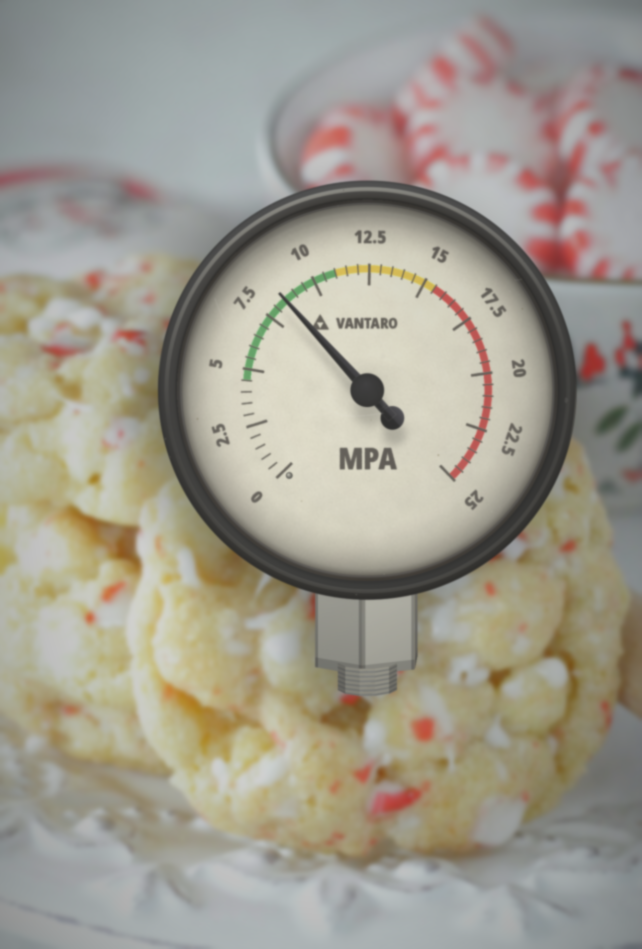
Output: 8.5 MPa
